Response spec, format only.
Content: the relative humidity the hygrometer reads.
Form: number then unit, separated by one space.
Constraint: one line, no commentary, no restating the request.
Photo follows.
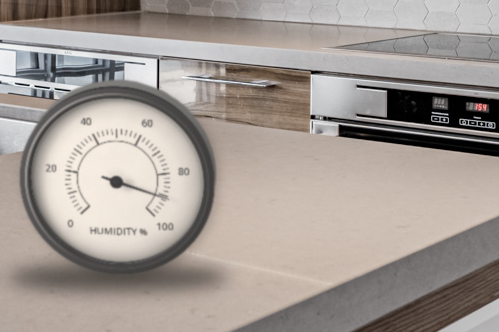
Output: 90 %
